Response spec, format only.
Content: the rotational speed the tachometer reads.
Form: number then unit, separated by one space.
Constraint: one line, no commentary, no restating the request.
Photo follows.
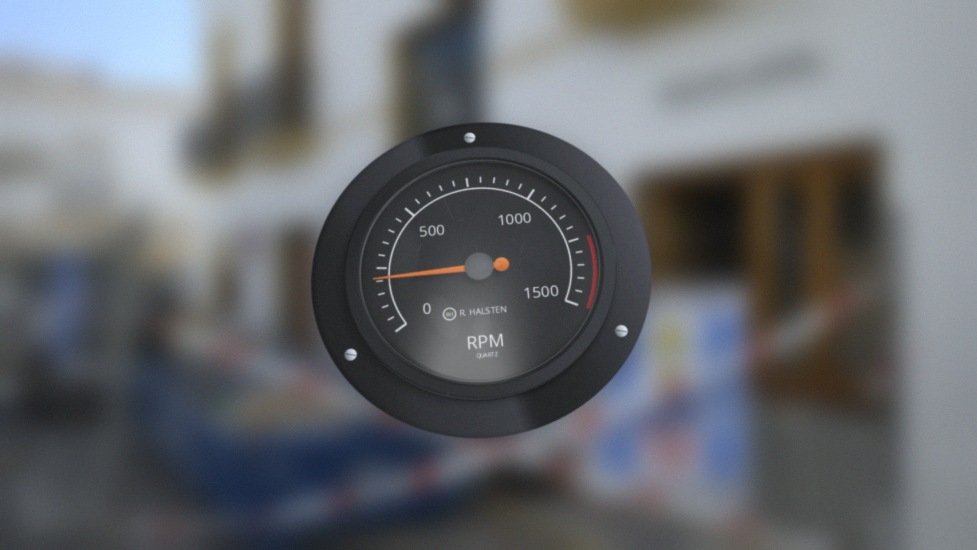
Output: 200 rpm
